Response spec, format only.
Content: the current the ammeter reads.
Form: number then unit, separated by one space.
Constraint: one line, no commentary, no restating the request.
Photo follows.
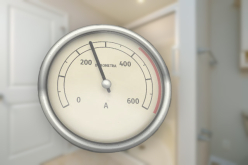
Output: 250 A
